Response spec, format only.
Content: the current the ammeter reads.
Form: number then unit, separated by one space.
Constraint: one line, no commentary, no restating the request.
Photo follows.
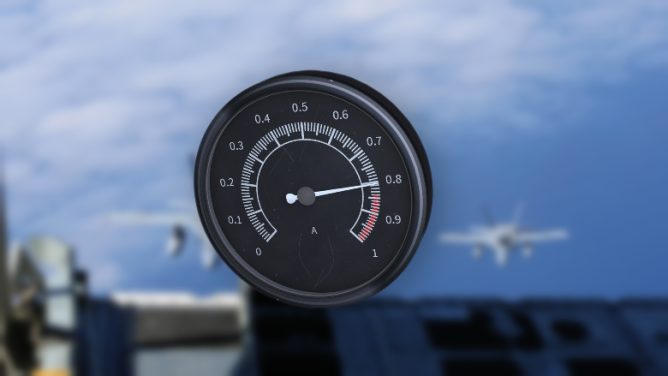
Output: 0.8 A
